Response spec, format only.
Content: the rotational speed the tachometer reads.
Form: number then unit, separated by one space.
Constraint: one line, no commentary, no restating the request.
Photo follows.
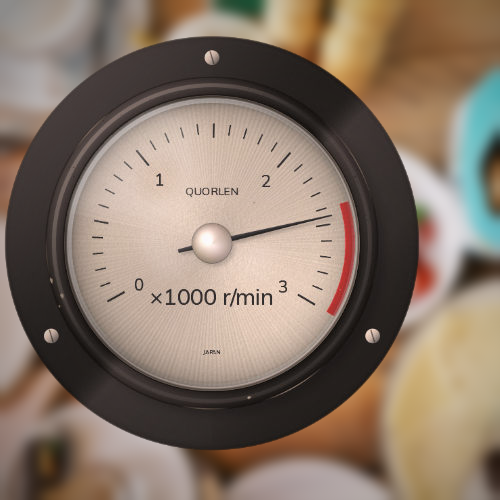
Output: 2450 rpm
